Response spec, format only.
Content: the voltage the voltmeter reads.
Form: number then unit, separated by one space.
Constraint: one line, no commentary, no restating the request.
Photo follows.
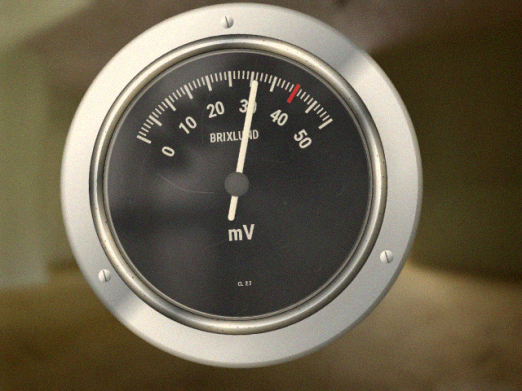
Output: 31 mV
